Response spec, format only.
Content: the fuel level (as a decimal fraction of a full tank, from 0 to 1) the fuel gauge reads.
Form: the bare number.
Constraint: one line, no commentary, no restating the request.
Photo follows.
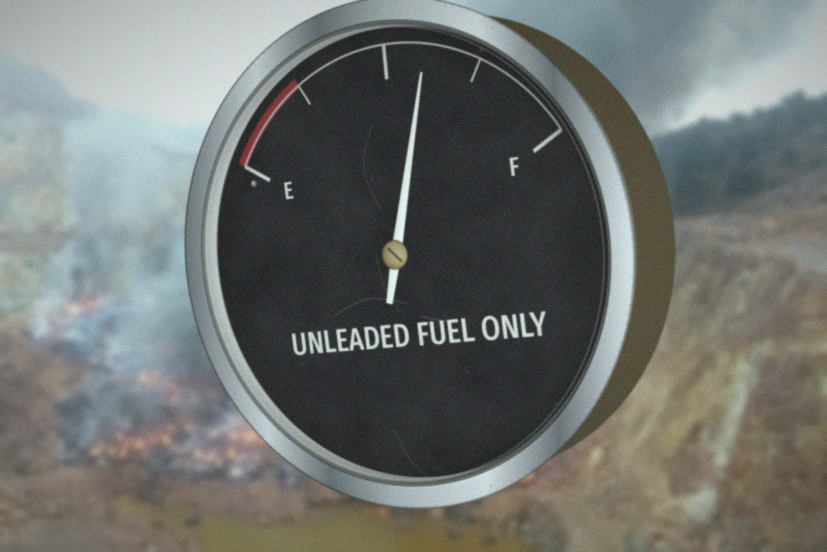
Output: 0.625
